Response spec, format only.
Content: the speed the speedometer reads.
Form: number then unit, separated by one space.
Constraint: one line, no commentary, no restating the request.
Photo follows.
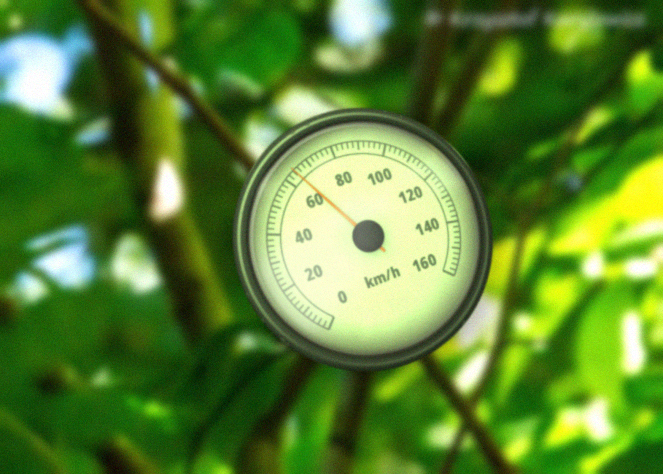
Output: 64 km/h
